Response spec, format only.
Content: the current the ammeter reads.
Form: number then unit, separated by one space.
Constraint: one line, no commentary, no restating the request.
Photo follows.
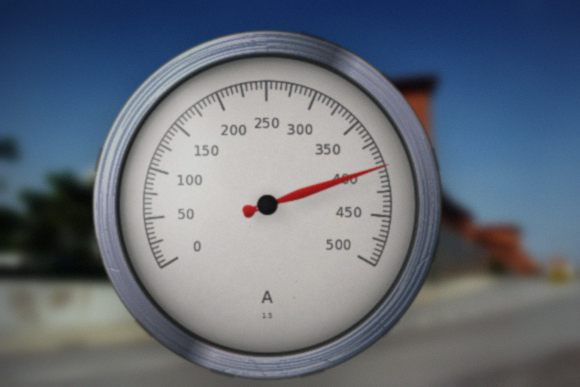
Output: 400 A
